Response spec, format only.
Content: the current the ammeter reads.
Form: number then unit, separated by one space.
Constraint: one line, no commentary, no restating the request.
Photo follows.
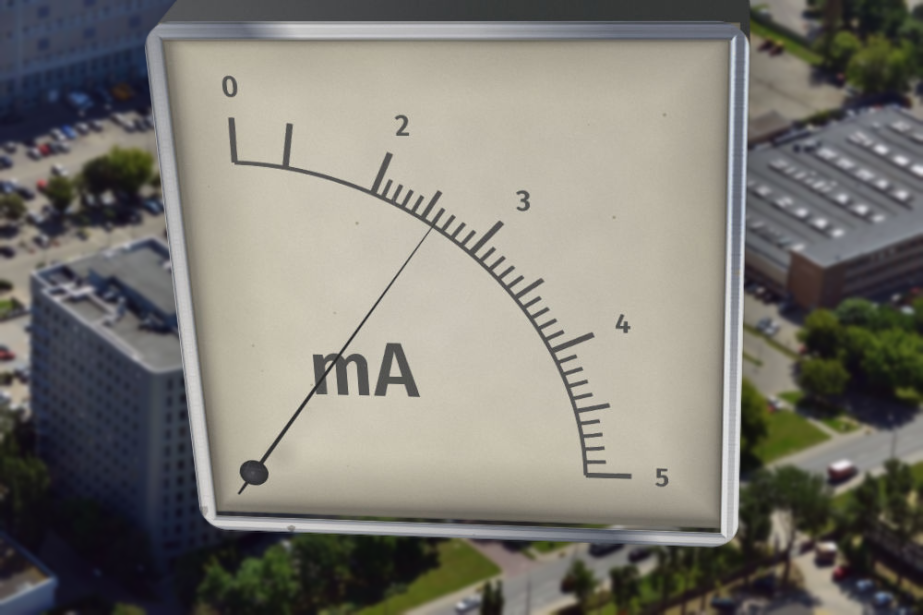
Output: 2.6 mA
